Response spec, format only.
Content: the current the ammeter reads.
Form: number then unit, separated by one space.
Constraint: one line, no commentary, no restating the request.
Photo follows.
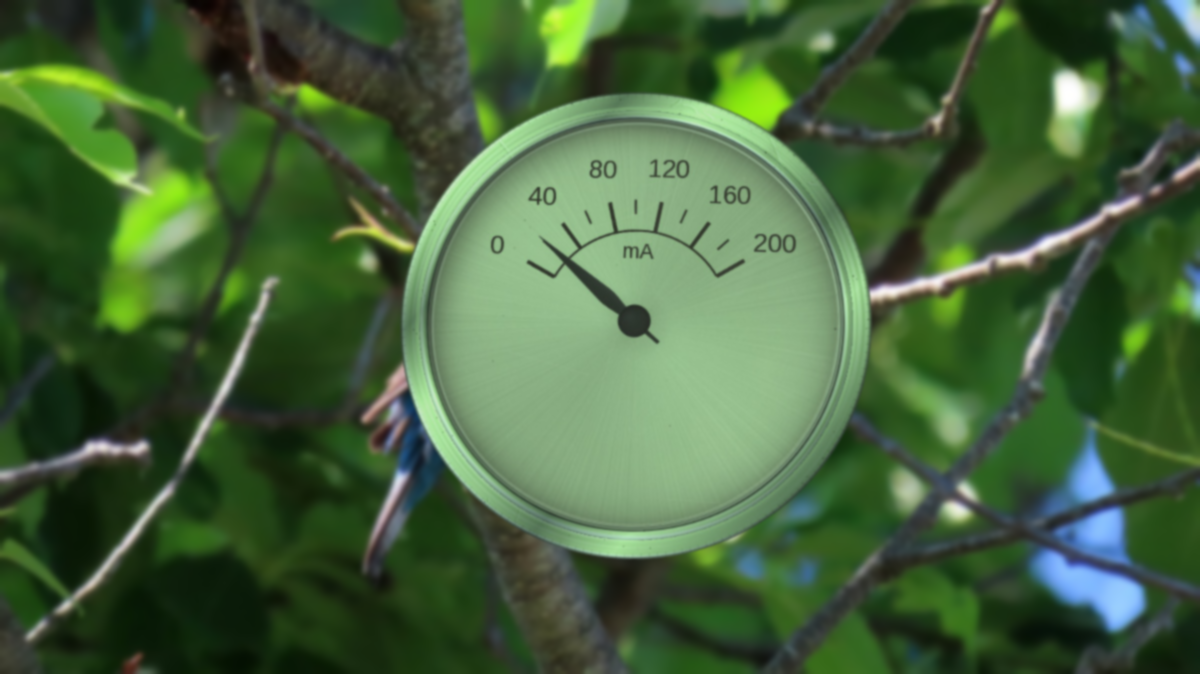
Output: 20 mA
